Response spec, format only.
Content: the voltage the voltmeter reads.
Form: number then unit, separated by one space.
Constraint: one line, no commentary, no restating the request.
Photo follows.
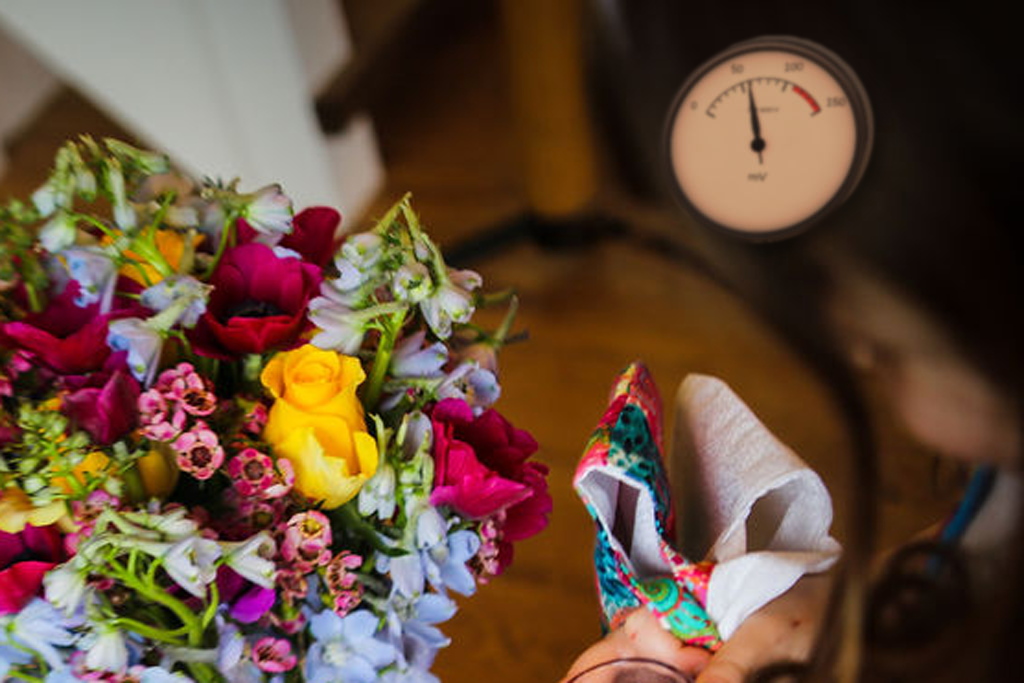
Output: 60 mV
